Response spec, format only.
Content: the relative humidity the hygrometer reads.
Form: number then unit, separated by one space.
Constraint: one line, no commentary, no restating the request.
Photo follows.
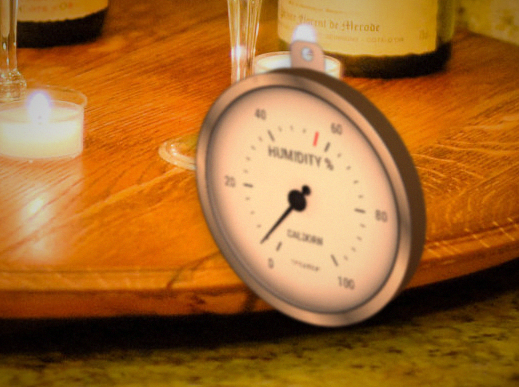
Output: 4 %
